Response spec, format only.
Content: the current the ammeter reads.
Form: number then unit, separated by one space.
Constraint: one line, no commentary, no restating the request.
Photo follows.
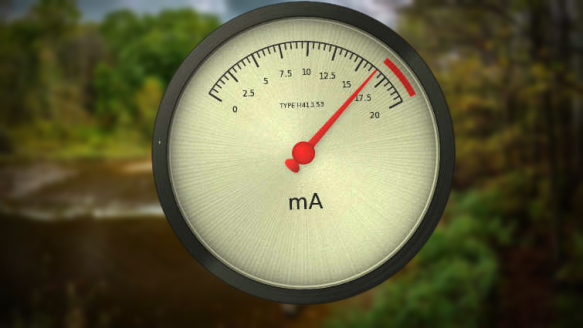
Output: 16.5 mA
